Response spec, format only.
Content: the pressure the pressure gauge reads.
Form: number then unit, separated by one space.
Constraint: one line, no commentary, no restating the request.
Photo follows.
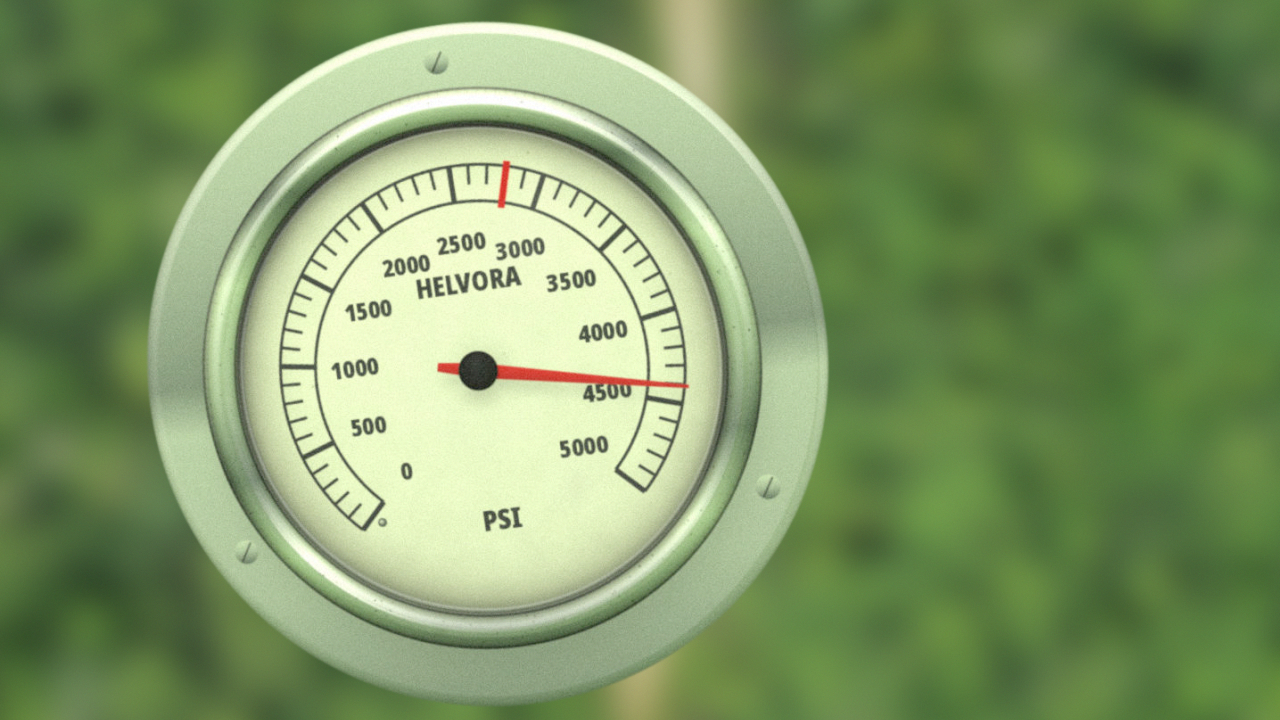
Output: 4400 psi
